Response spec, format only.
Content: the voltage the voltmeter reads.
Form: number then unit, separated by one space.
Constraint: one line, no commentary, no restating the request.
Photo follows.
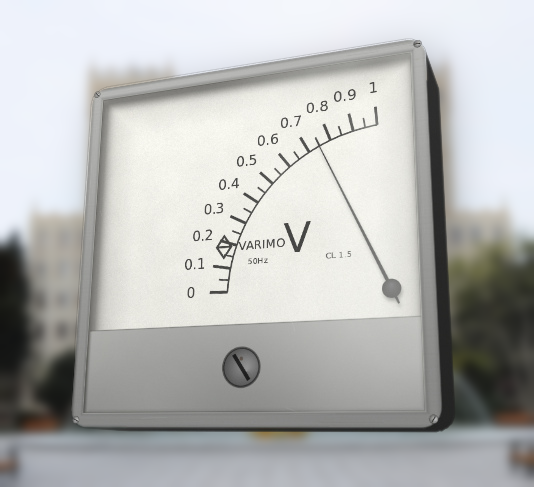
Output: 0.75 V
